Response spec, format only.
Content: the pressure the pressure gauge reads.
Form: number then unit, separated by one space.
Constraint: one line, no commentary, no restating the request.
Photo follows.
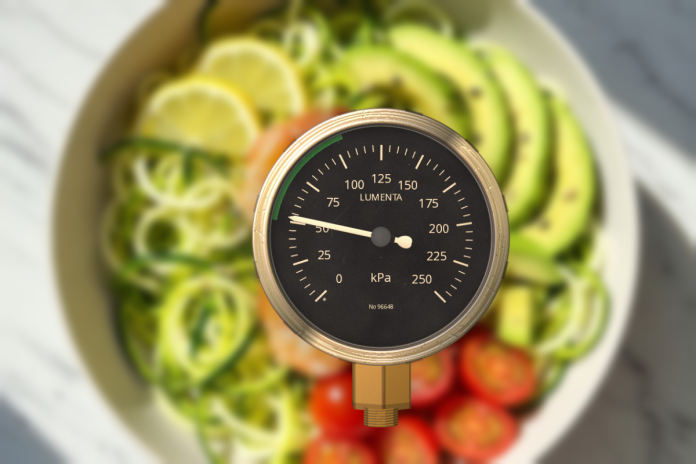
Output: 52.5 kPa
